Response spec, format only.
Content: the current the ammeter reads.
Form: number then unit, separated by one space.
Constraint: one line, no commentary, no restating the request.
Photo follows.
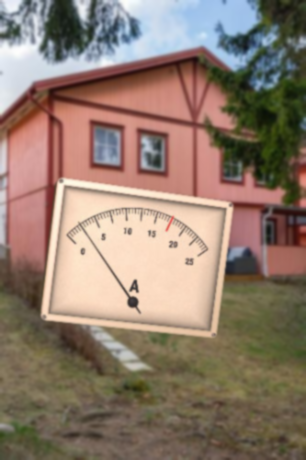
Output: 2.5 A
